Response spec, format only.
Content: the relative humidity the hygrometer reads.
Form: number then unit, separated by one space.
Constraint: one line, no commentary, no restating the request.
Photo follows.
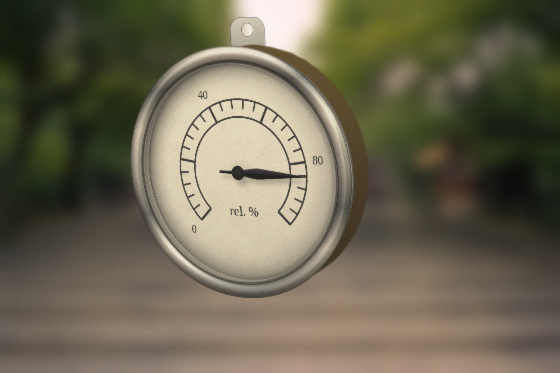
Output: 84 %
